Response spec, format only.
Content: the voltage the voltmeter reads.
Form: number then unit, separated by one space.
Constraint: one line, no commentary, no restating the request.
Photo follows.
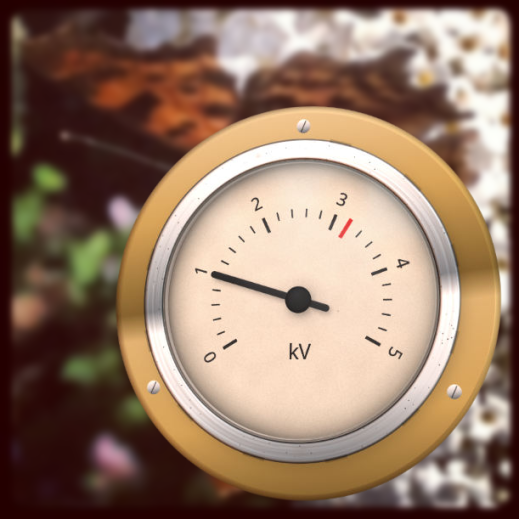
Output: 1 kV
